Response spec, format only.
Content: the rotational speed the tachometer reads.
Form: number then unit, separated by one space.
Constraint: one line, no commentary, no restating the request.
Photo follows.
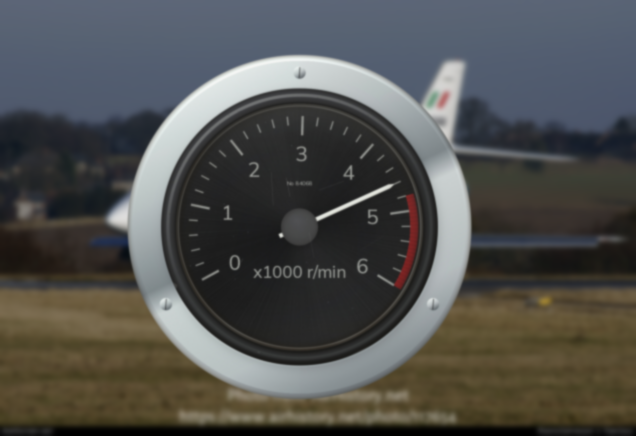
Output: 4600 rpm
